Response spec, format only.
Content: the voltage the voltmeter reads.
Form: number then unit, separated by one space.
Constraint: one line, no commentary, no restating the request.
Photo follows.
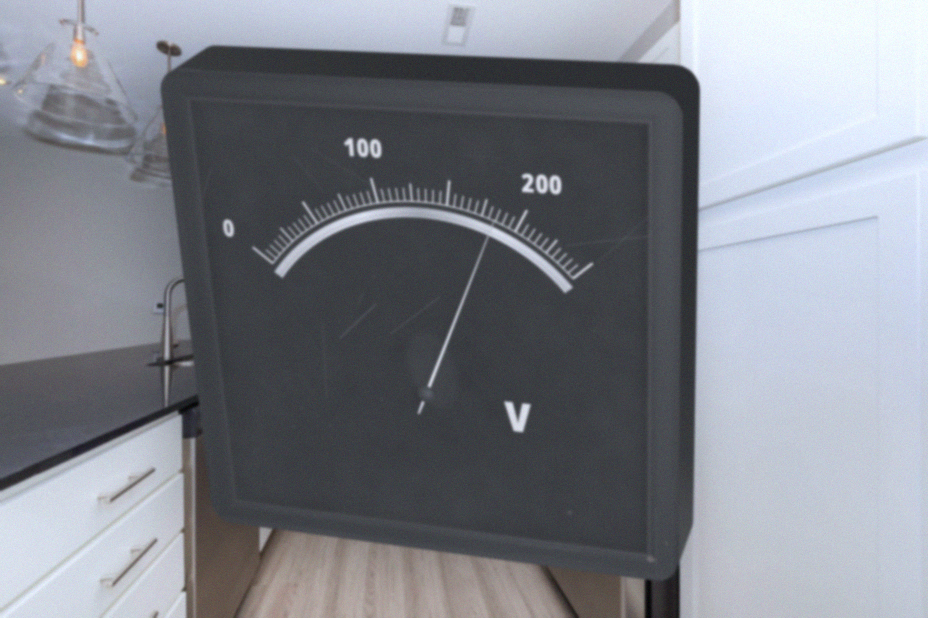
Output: 185 V
